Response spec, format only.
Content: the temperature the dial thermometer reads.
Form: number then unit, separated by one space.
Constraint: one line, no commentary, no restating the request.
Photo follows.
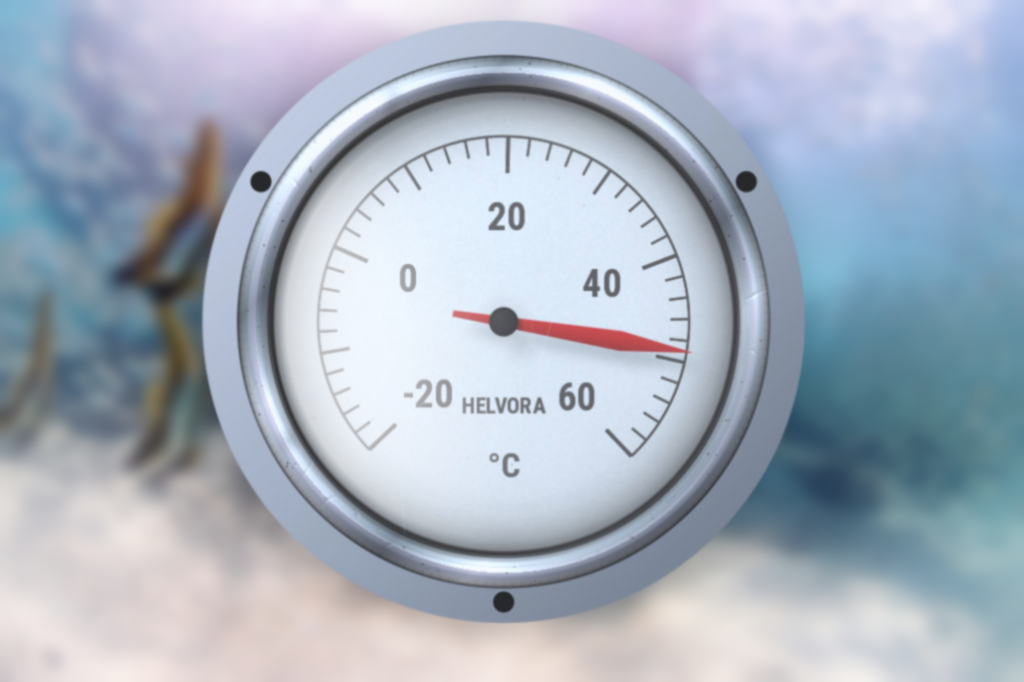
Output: 49 °C
